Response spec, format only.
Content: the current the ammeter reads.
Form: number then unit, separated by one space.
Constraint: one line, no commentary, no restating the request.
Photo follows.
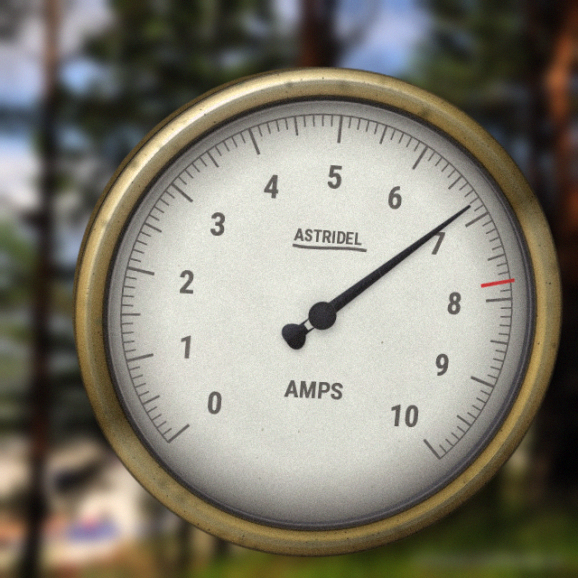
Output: 6.8 A
